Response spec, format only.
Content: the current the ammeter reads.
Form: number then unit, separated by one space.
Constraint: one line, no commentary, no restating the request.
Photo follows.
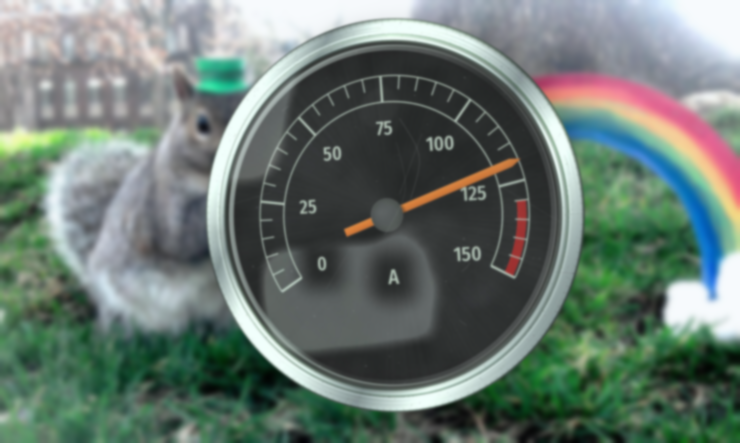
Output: 120 A
